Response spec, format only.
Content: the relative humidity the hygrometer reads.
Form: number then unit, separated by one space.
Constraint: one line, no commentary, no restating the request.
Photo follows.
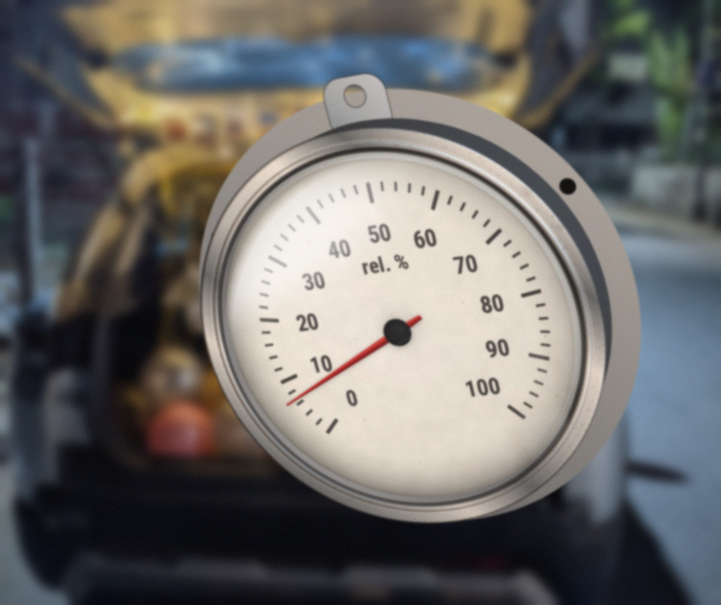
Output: 7 %
